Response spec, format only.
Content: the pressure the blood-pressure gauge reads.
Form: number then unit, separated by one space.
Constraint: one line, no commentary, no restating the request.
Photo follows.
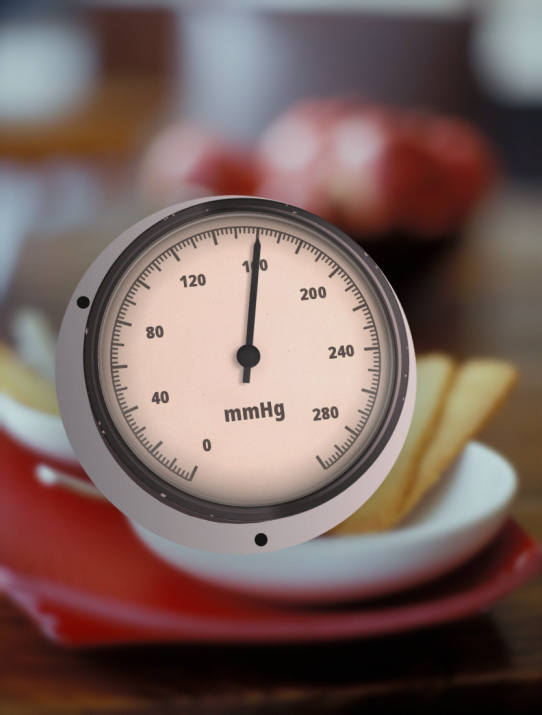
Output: 160 mmHg
